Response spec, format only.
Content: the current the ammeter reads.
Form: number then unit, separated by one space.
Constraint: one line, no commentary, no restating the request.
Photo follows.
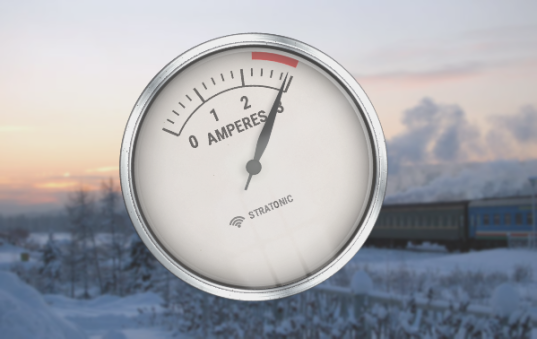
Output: 2.9 A
